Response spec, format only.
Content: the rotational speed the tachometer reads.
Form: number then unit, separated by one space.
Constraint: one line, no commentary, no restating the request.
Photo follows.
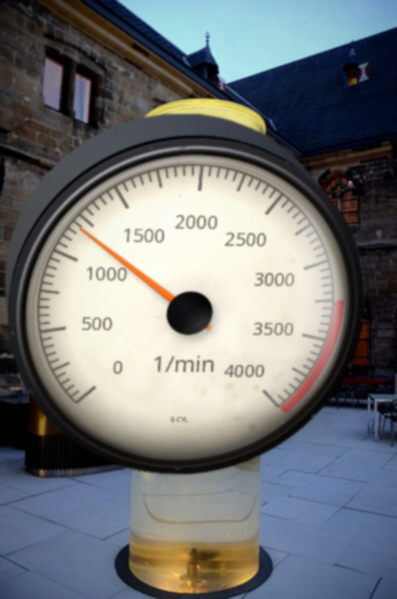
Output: 1200 rpm
